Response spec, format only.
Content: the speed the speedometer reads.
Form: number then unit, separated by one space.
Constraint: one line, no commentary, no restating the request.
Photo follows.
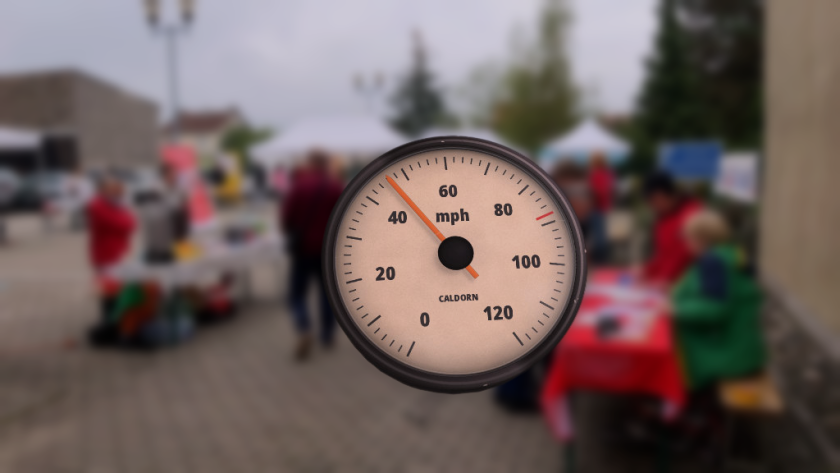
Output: 46 mph
